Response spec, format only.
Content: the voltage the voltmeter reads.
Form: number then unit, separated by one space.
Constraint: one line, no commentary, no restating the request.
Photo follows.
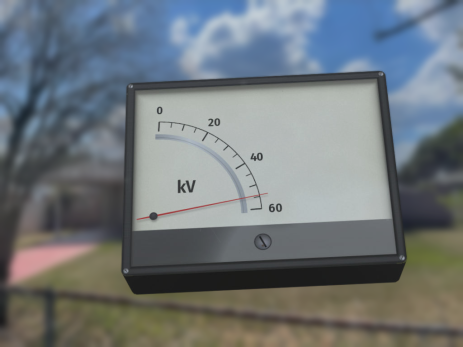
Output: 55 kV
